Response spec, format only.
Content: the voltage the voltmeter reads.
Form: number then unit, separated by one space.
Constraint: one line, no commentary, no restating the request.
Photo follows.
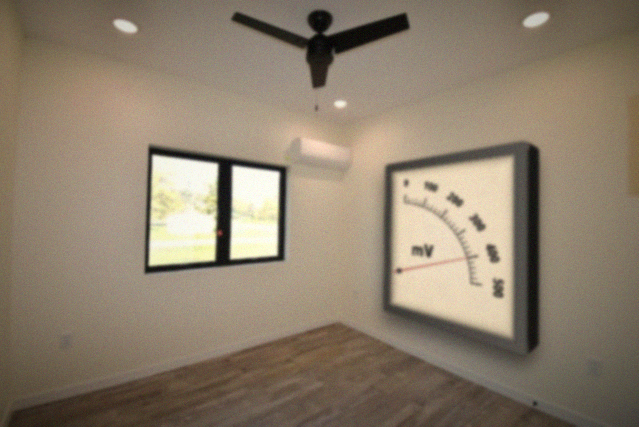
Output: 400 mV
